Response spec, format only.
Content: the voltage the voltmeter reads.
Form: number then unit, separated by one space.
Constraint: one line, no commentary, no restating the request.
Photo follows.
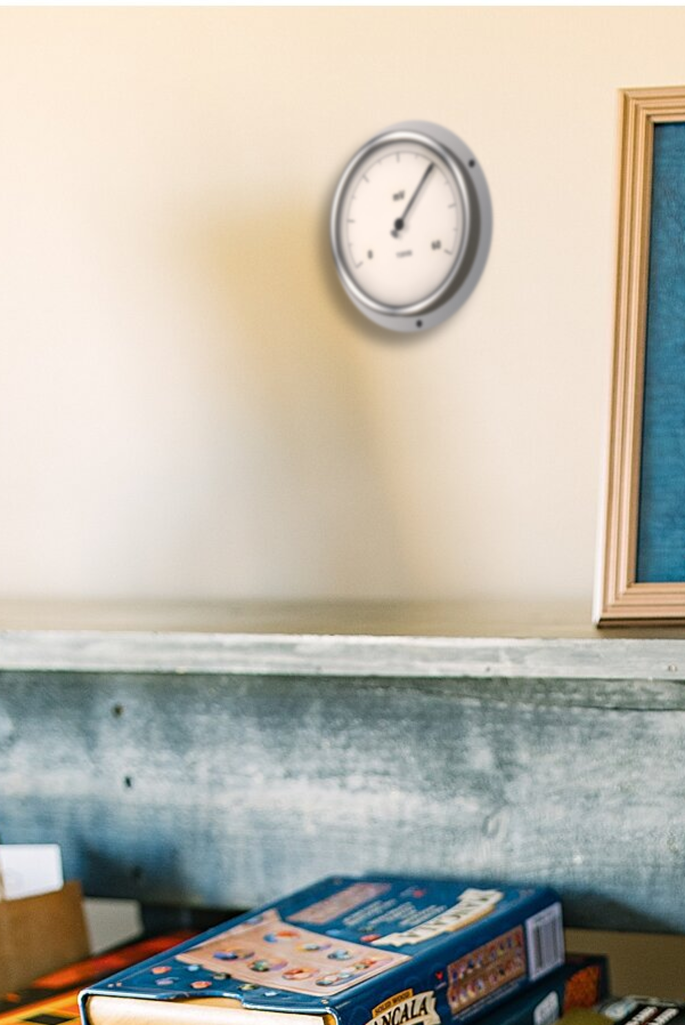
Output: 40 mV
